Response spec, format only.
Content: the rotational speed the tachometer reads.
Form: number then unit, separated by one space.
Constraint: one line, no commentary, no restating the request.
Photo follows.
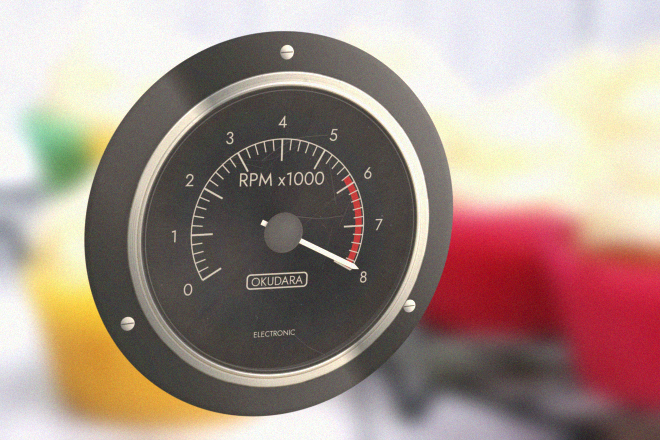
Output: 7900 rpm
